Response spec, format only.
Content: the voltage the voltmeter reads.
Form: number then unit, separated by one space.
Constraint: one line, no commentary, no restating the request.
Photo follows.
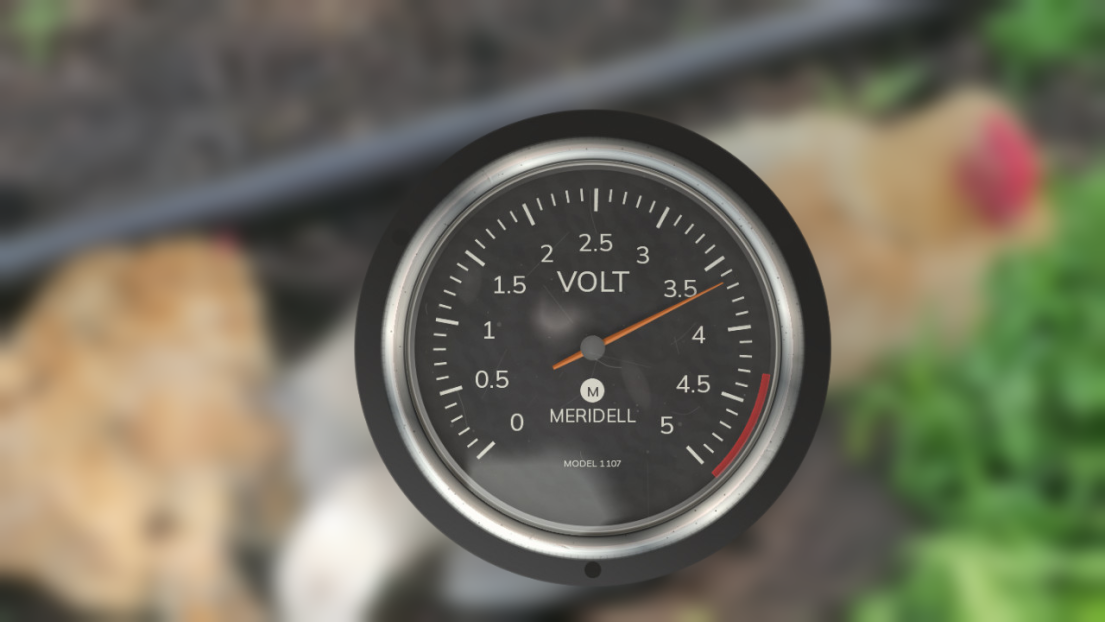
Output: 3.65 V
